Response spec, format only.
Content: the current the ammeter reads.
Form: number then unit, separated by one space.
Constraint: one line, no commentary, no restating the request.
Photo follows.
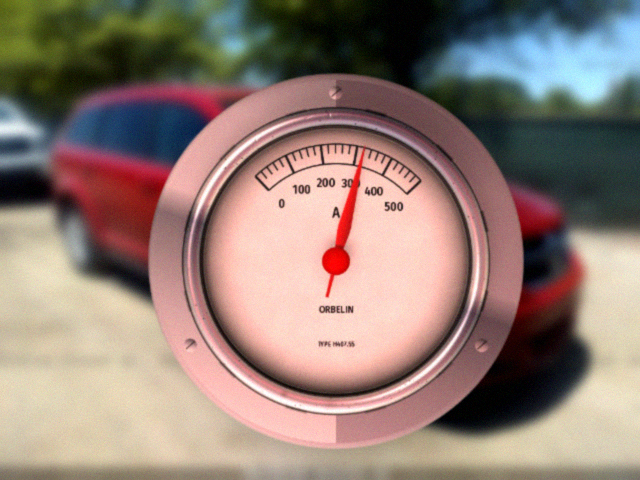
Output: 320 A
